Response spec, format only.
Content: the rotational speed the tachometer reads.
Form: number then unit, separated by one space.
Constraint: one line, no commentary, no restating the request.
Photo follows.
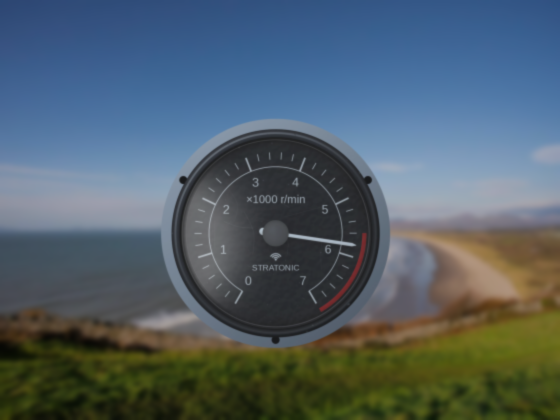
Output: 5800 rpm
